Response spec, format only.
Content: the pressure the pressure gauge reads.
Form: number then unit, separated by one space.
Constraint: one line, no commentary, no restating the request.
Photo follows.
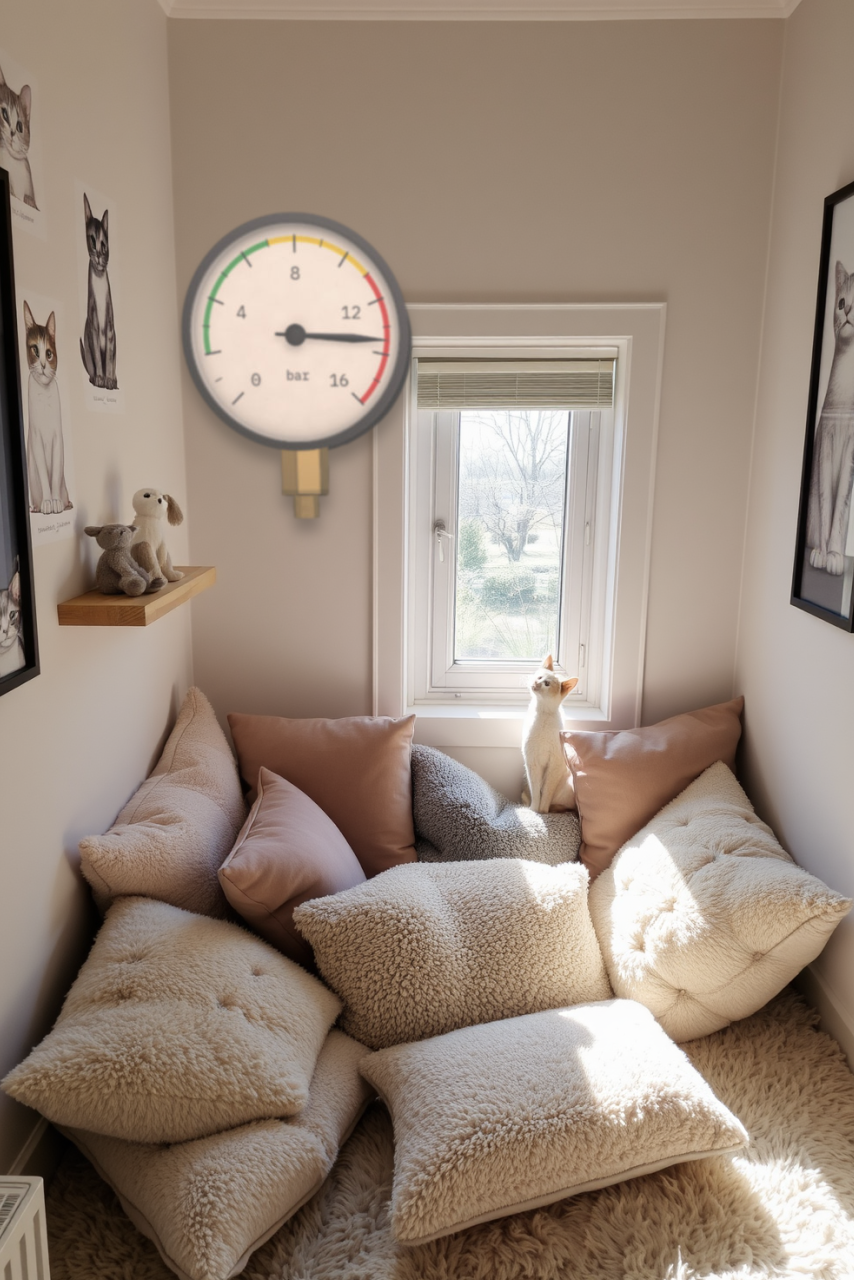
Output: 13.5 bar
